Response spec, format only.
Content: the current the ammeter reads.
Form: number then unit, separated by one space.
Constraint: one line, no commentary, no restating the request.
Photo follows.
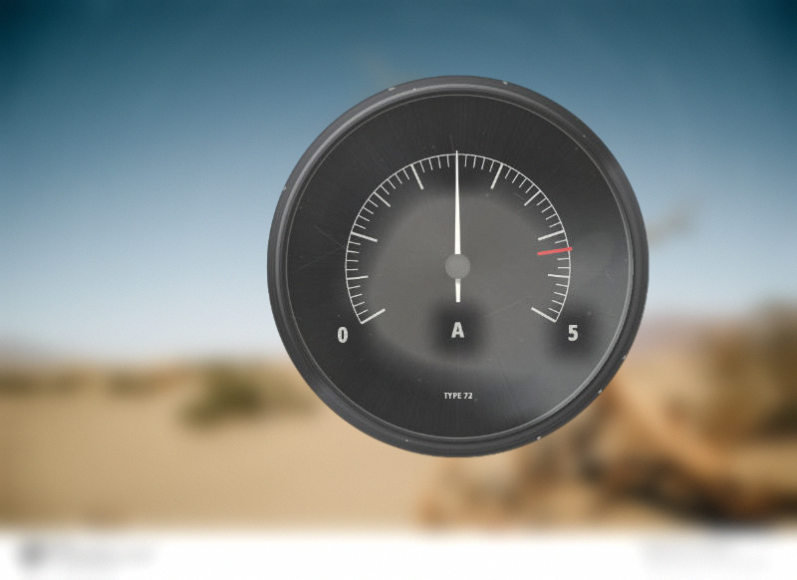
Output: 2.5 A
